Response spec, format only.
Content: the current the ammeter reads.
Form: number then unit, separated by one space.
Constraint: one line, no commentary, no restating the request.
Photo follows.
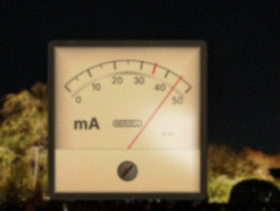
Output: 45 mA
